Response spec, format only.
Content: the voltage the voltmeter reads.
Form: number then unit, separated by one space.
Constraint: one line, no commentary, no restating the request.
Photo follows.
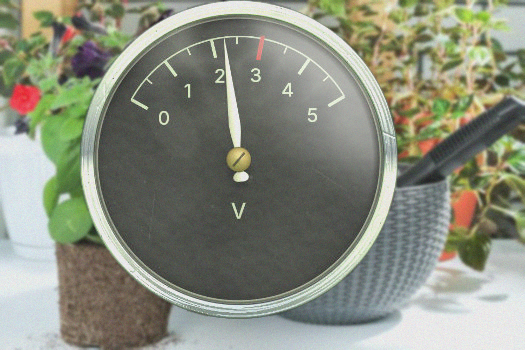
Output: 2.25 V
